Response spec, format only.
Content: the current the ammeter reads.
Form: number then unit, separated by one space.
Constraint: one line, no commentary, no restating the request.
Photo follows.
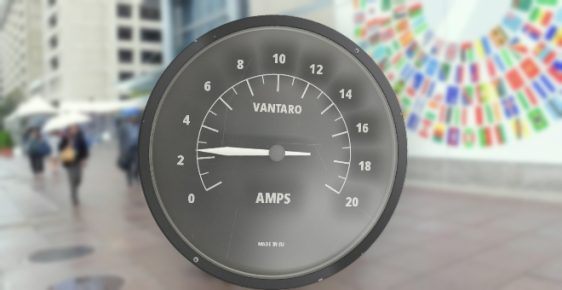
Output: 2.5 A
